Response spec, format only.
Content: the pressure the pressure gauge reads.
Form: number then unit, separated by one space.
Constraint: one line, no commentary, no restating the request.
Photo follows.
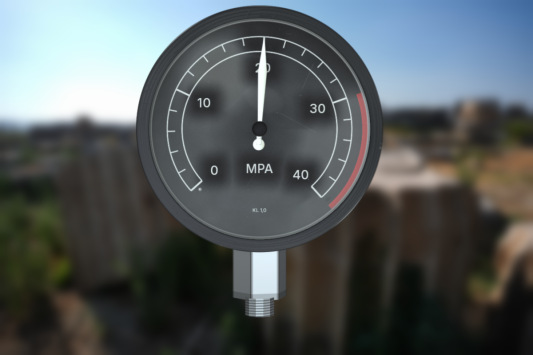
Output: 20 MPa
